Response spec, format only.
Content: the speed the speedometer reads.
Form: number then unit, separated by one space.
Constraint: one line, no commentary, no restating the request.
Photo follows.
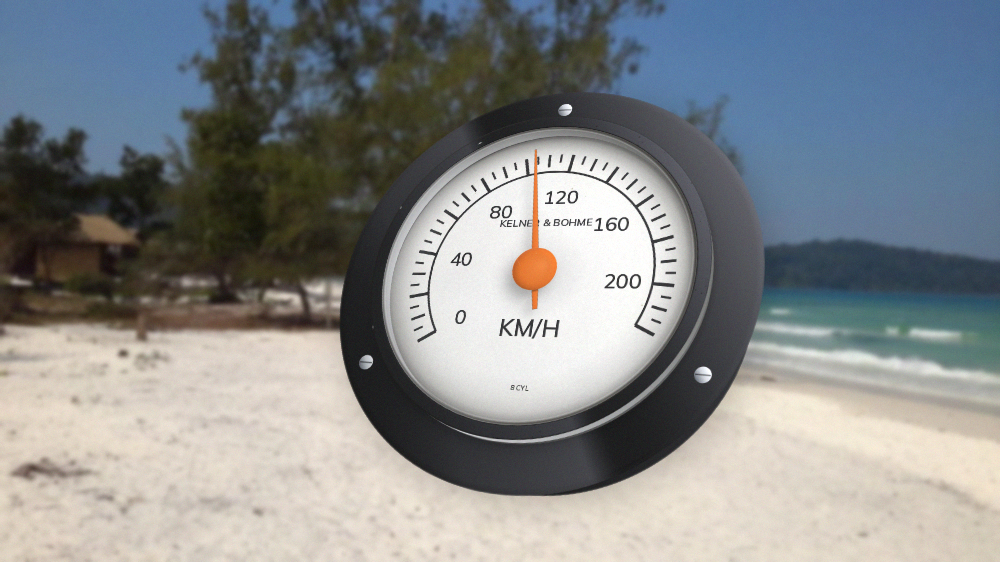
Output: 105 km/h
